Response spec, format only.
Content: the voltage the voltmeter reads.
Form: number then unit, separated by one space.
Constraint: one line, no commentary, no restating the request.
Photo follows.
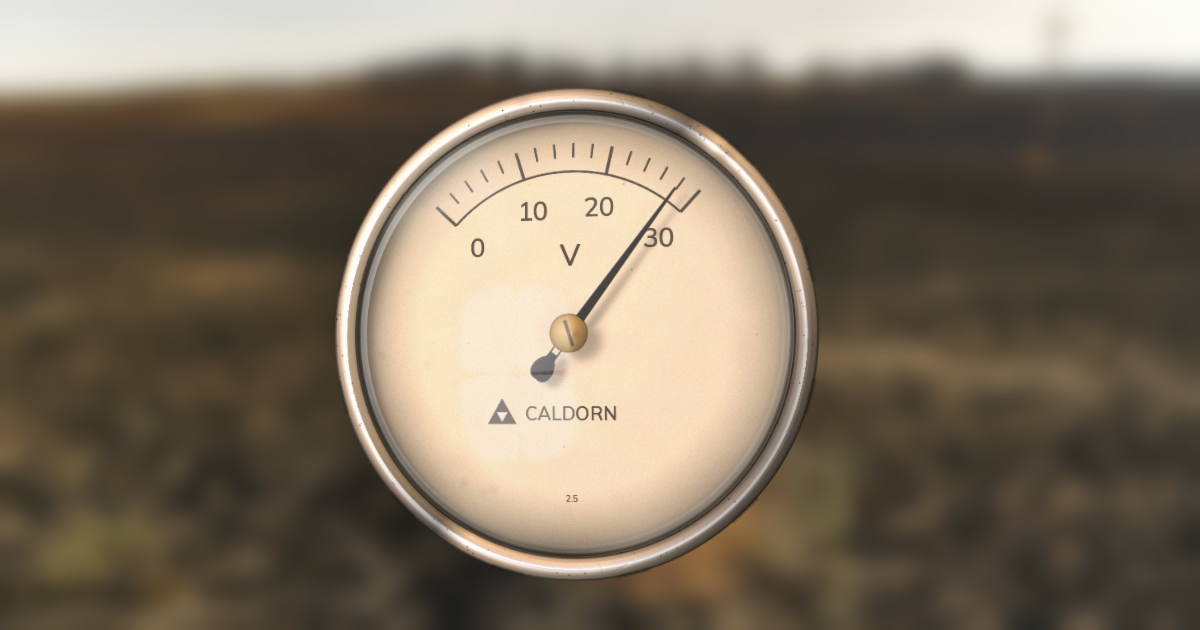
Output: 28 V
